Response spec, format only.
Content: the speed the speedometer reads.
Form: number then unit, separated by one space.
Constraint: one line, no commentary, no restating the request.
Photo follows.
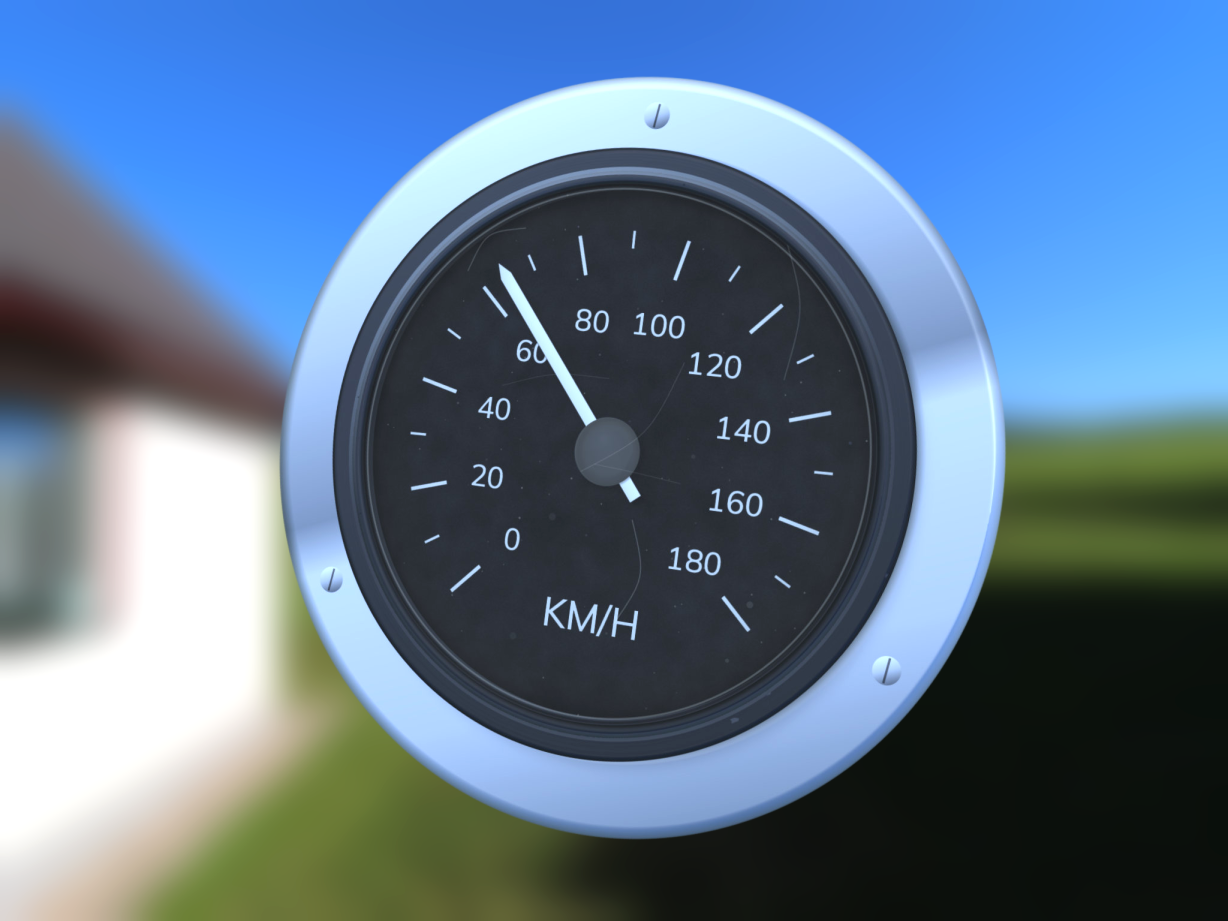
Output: 65 km/h
